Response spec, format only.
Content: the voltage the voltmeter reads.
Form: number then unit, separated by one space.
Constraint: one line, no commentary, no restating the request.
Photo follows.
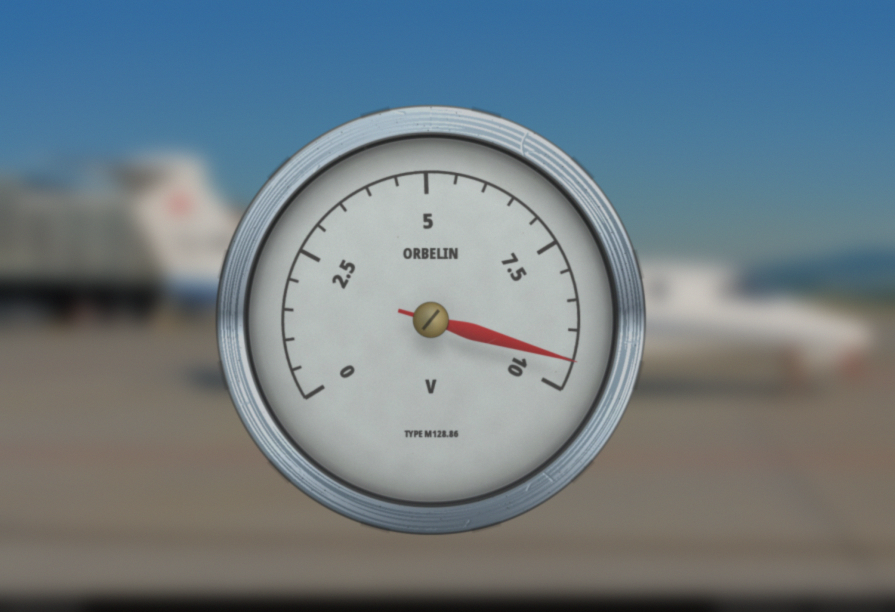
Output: 9.5 V
